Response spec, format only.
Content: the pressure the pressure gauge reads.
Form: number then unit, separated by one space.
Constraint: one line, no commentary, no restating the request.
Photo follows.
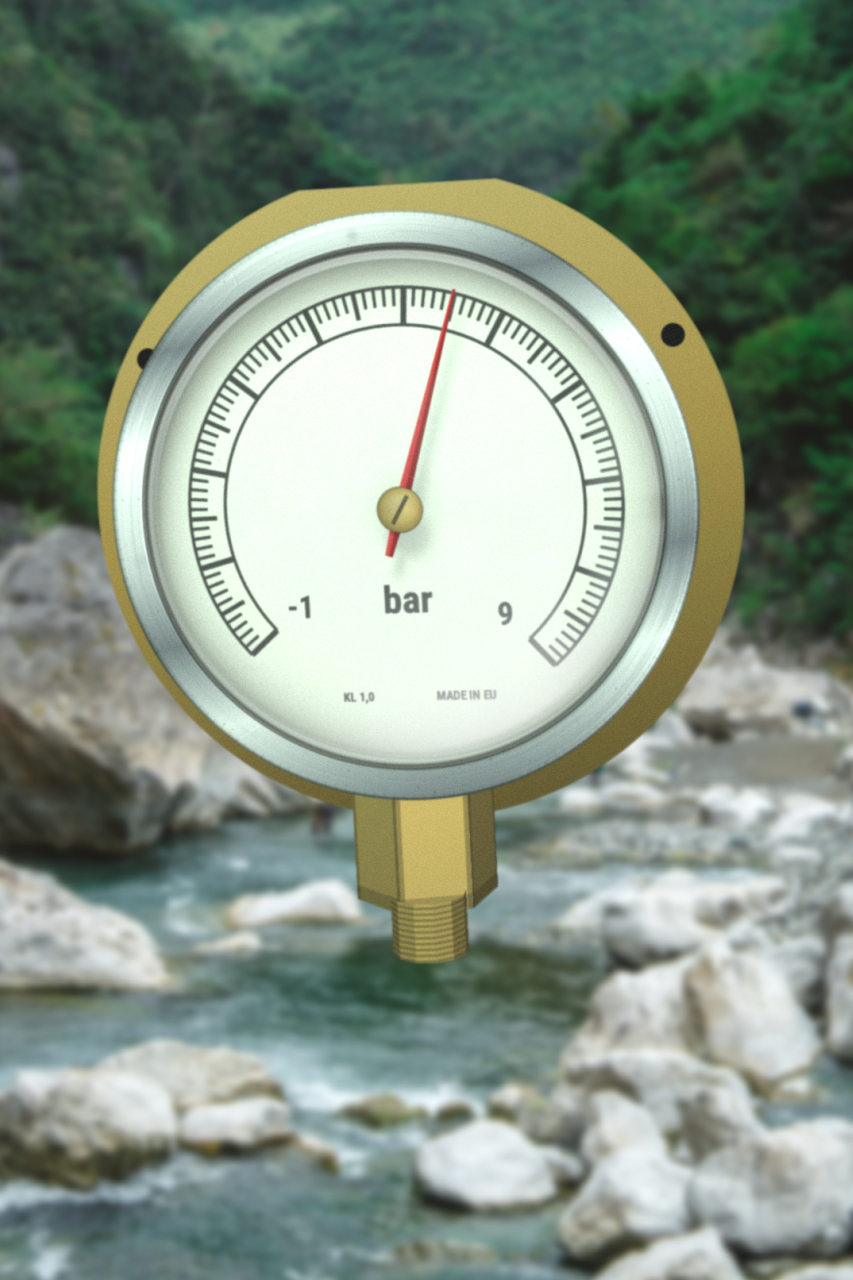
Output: 4.5 bar
